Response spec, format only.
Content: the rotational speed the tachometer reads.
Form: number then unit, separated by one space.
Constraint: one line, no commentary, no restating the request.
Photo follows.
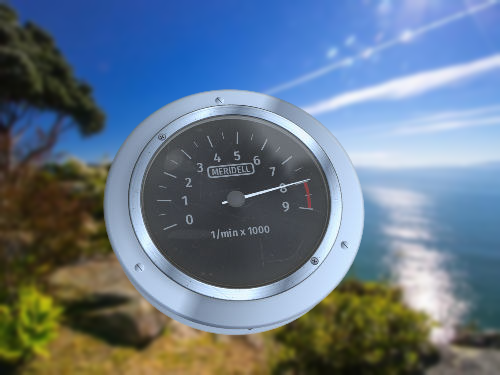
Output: 8000 rpm
